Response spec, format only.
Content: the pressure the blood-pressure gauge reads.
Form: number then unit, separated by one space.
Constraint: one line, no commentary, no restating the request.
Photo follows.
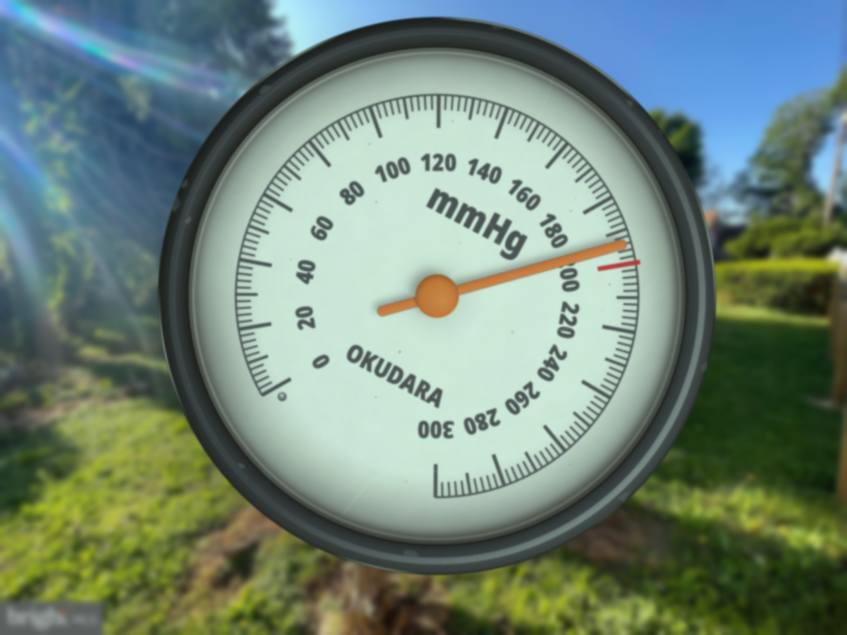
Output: 194 mmHg
